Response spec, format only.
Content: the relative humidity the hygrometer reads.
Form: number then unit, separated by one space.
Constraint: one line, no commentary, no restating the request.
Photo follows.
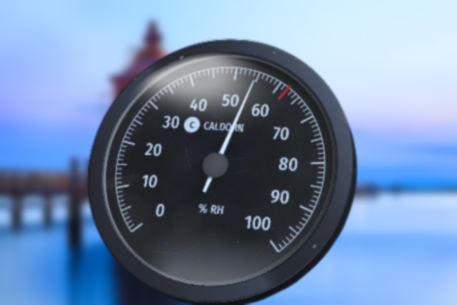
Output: 55 %
